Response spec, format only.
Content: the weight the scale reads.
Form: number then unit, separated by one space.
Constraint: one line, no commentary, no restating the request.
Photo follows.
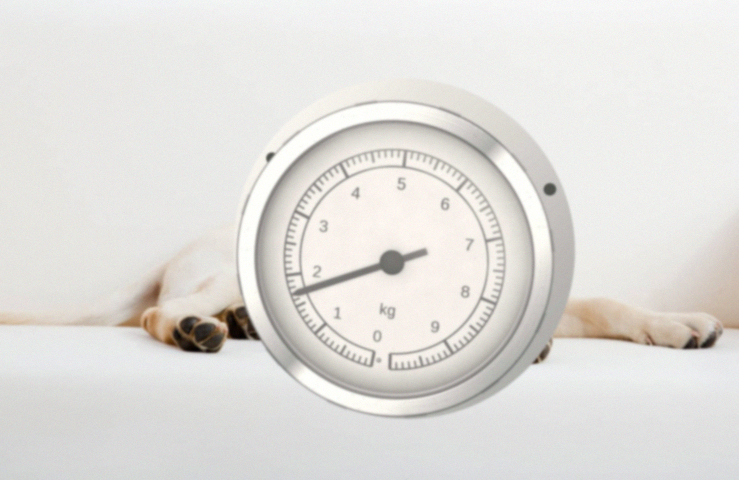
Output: 1.7 kg
